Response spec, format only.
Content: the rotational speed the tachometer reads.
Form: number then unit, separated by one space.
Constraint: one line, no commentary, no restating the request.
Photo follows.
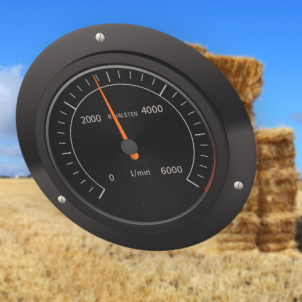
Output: 2800 rpm
